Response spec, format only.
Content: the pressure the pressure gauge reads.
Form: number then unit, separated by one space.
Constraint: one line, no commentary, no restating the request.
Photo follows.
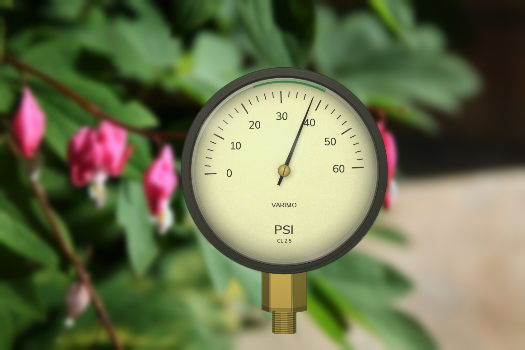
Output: 38 psi
